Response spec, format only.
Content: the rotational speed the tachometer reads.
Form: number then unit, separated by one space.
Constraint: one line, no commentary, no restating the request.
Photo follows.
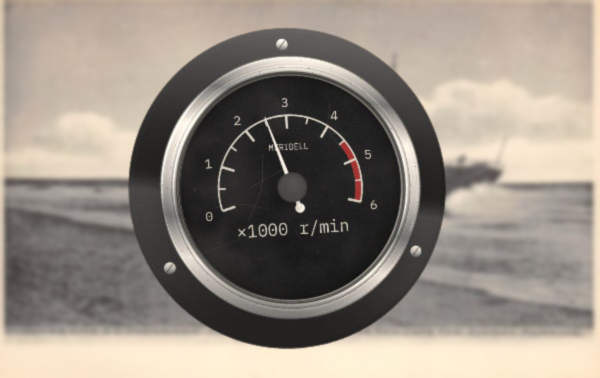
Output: 2500 rpm
